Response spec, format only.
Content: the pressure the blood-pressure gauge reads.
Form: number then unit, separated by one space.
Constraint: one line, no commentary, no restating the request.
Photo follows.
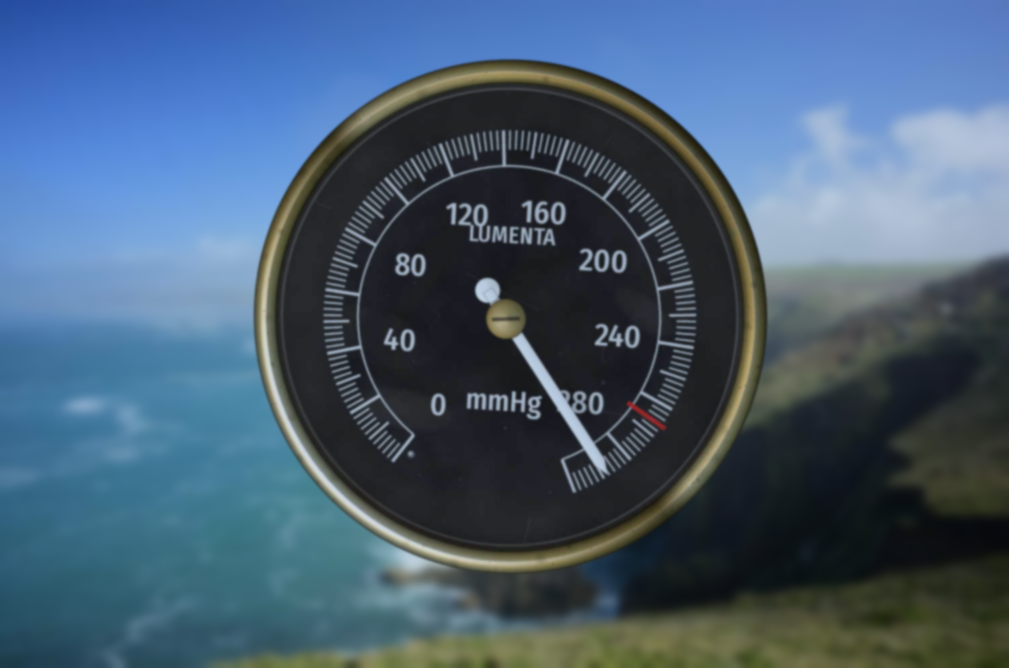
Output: 288 mmHg
